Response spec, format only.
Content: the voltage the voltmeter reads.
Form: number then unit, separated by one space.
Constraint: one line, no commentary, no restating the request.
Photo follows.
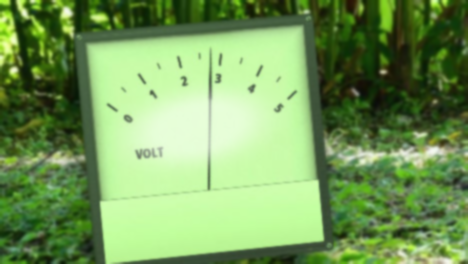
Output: 2.75 V
